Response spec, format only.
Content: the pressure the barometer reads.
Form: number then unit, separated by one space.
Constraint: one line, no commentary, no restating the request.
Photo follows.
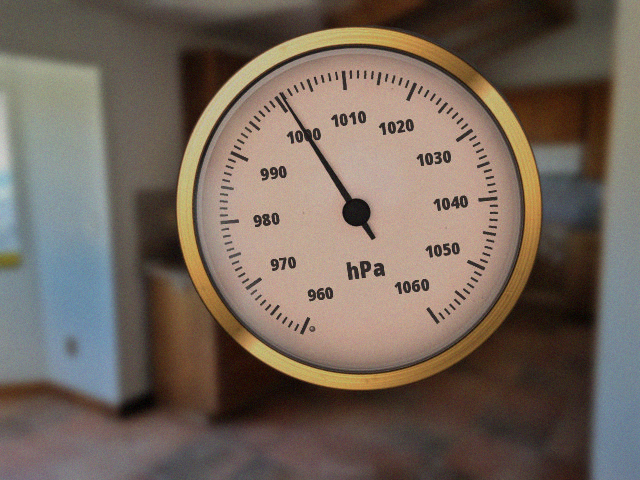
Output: 1001 hPa
